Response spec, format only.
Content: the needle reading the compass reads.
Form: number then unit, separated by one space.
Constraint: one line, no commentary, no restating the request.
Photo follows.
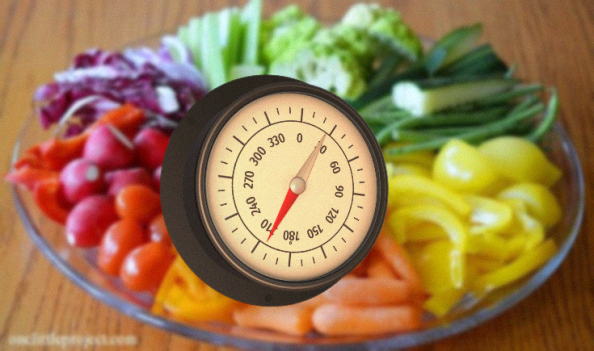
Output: 205 °
